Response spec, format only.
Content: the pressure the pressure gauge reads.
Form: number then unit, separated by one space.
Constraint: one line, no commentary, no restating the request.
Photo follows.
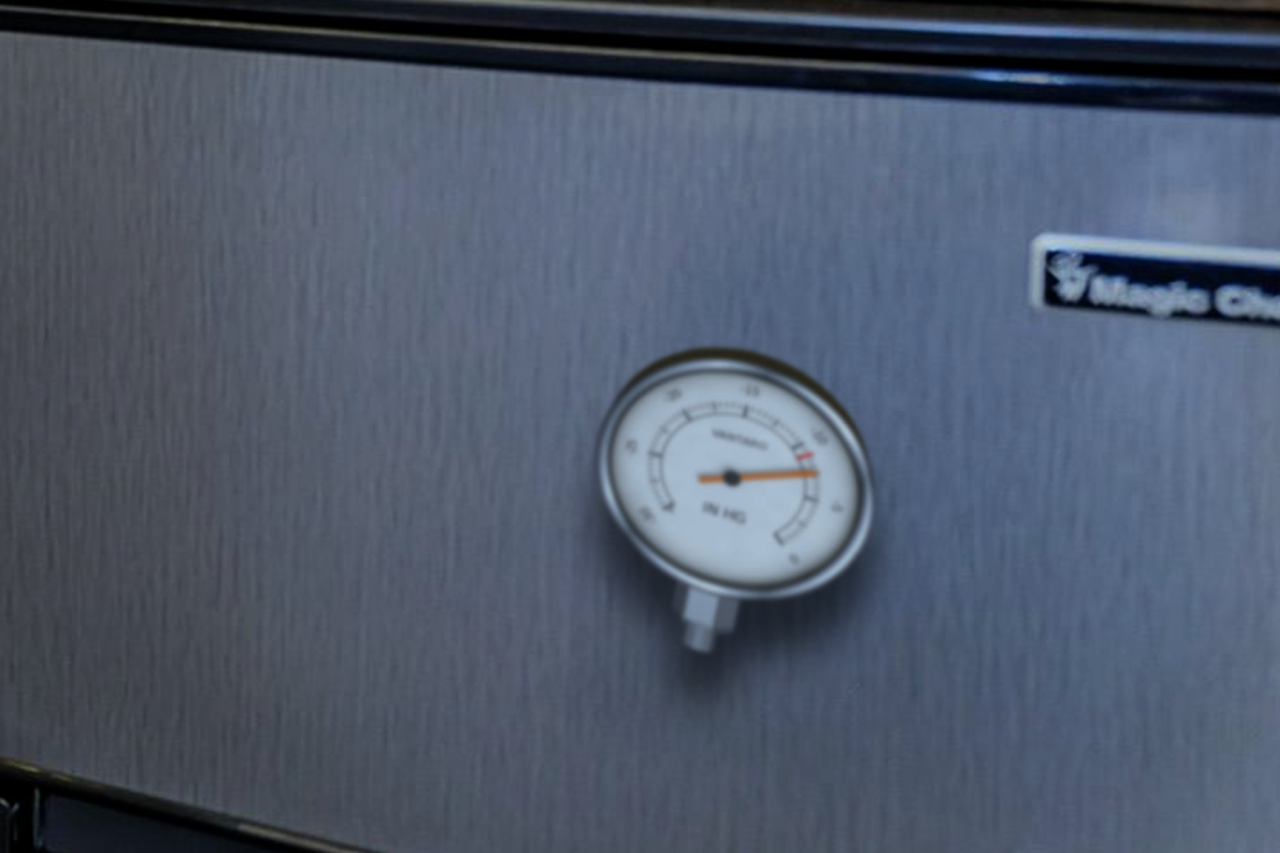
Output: -7.5 inHg
